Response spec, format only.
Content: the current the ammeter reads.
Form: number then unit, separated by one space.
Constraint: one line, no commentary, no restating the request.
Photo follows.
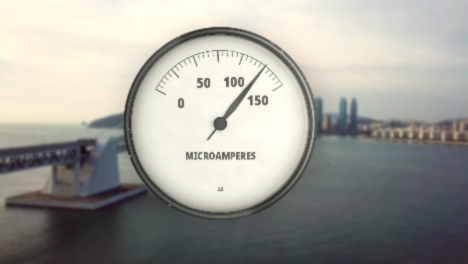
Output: 125 µA
